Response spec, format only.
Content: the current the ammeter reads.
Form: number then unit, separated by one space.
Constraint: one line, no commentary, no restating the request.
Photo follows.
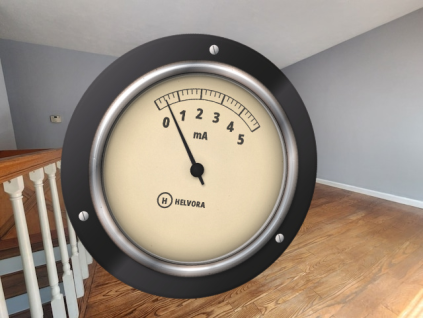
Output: 0.4 mA
